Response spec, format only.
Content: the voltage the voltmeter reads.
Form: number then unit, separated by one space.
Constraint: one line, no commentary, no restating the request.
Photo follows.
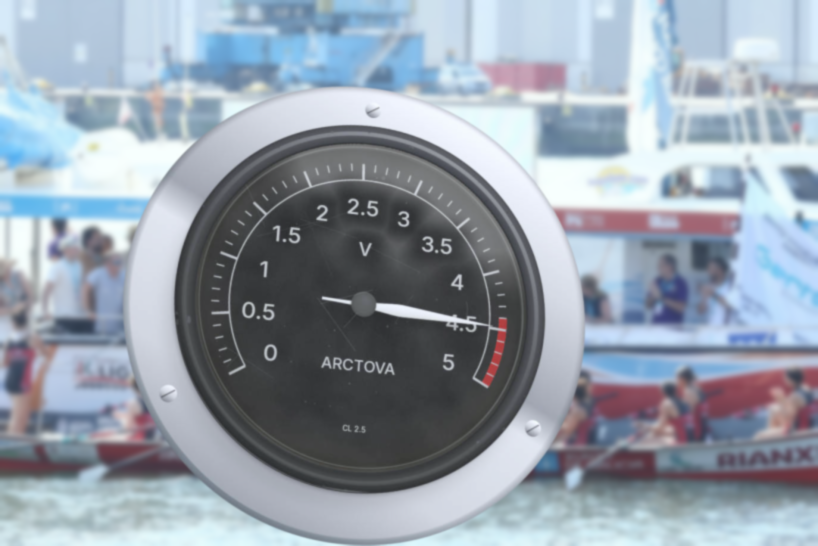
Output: 4.5 V
